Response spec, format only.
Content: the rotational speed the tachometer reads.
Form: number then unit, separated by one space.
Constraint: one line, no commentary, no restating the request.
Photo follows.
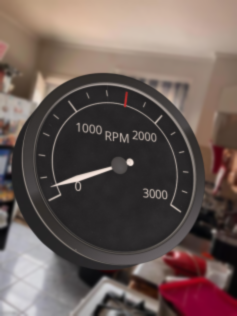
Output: 100 rpm
